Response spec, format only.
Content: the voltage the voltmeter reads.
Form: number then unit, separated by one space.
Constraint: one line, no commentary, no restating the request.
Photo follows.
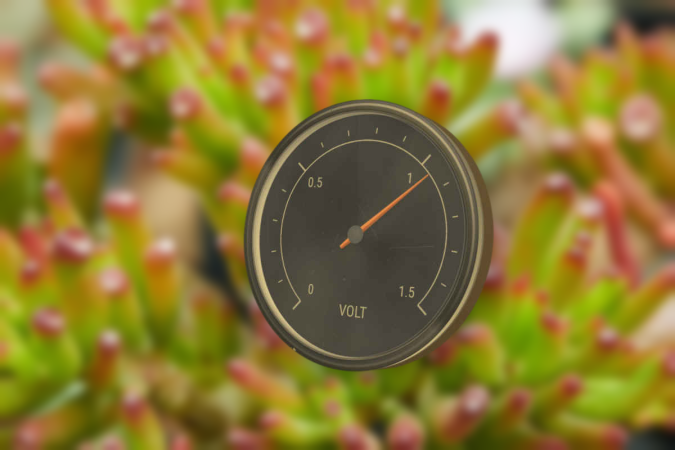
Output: 1.05 V
